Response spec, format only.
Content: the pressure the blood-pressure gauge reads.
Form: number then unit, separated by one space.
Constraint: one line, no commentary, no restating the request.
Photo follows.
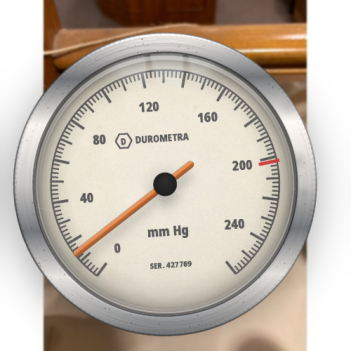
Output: 14 mmHg
